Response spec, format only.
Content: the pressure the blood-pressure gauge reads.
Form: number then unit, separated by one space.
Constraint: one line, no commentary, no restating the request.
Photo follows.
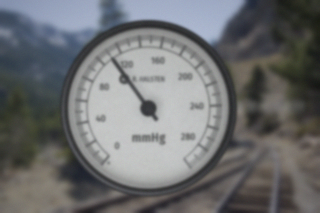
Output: 110 mmHg
